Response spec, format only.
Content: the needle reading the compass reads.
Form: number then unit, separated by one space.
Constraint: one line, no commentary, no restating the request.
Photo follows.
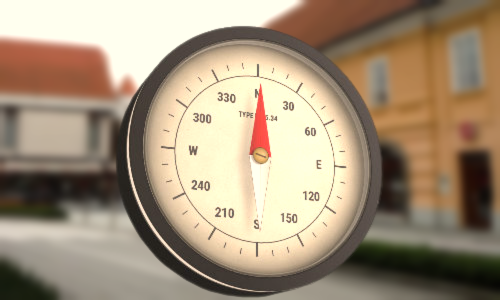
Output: 0 °
